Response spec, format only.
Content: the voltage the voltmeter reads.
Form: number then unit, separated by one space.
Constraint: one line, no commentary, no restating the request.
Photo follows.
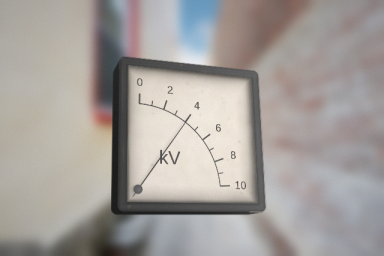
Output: 4 kV
